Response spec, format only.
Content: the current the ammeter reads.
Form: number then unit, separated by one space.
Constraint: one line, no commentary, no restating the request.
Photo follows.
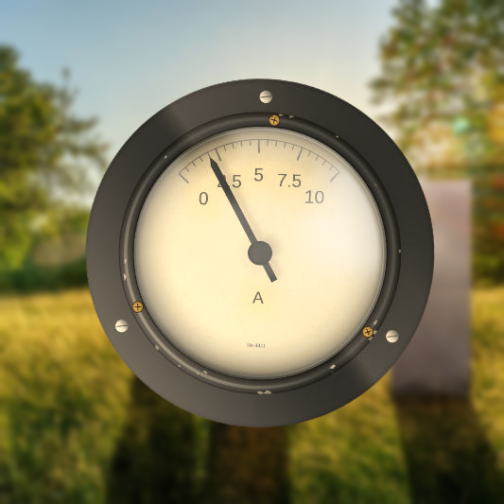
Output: 2 A
